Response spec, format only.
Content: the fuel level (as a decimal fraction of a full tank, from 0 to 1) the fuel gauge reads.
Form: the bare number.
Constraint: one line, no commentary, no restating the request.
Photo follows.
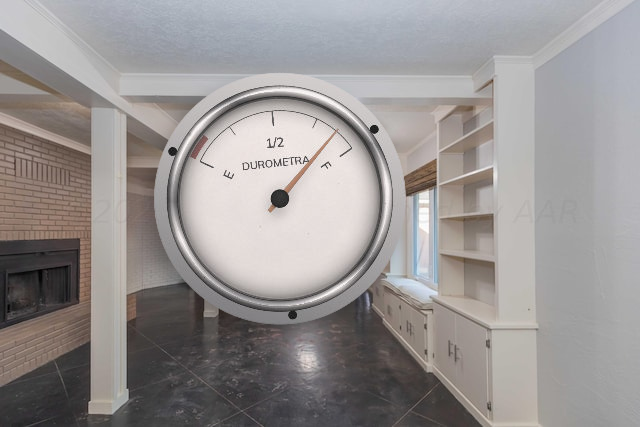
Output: 0.875
